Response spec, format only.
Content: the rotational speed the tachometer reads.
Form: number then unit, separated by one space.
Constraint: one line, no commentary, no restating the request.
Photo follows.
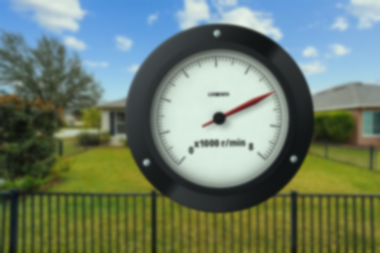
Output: 6000 rpm
